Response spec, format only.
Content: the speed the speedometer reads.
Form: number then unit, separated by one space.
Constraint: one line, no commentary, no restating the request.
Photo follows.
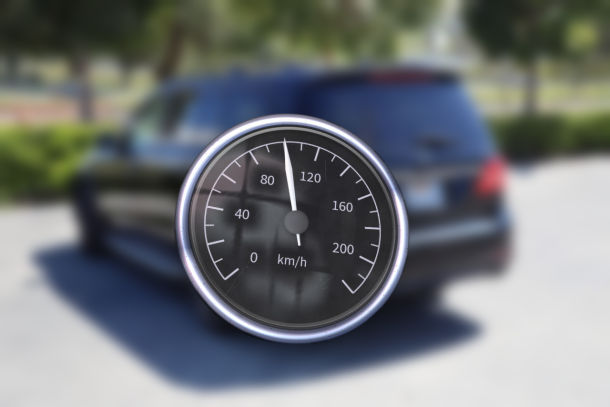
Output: 100 km/h
